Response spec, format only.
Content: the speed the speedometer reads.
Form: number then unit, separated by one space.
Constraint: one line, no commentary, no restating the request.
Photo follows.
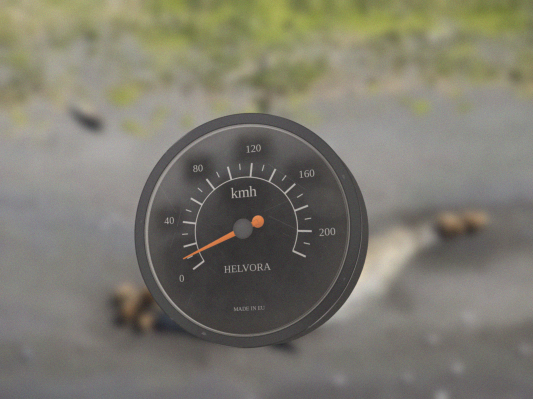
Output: 10 km/h
